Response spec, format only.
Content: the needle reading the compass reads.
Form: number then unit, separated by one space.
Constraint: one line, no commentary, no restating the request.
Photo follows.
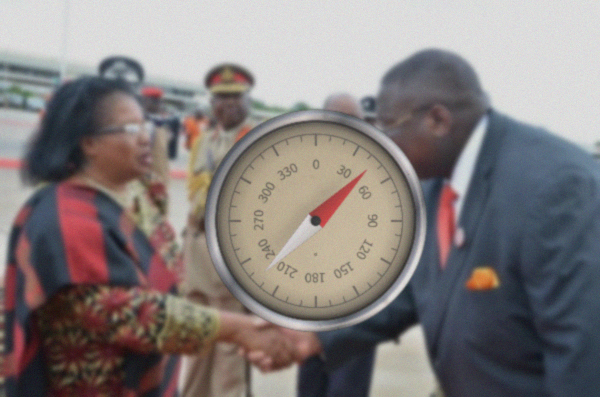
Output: 45 °
